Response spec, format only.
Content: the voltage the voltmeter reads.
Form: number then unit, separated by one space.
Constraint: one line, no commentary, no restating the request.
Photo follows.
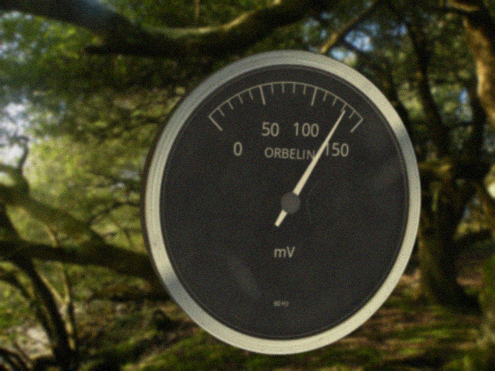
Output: 130 mV
